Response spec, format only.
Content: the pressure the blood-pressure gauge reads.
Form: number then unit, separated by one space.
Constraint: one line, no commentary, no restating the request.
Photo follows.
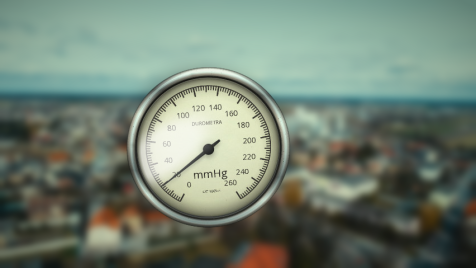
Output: 20 mmHg
